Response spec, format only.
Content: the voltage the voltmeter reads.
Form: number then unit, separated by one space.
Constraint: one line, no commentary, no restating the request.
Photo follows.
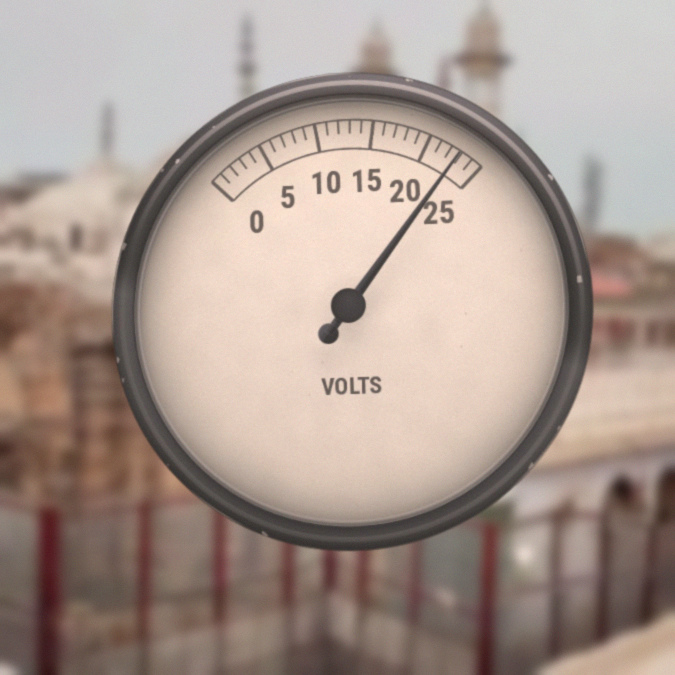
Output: 23 V
